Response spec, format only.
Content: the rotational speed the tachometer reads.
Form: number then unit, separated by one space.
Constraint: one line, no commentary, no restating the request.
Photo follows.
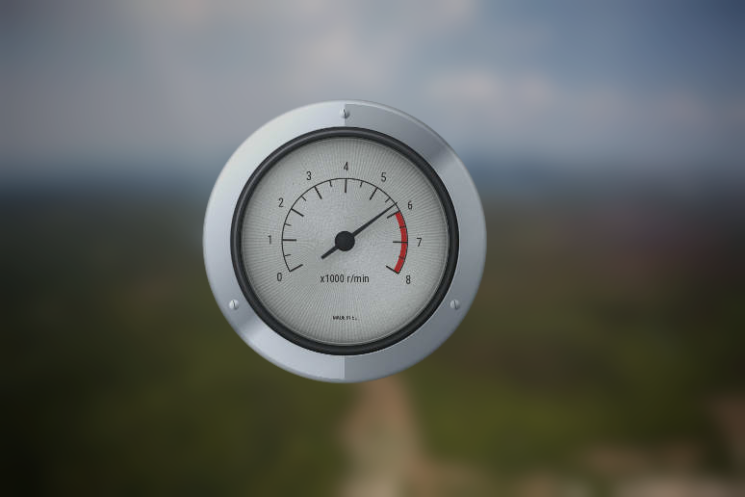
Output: 5750 rpm
